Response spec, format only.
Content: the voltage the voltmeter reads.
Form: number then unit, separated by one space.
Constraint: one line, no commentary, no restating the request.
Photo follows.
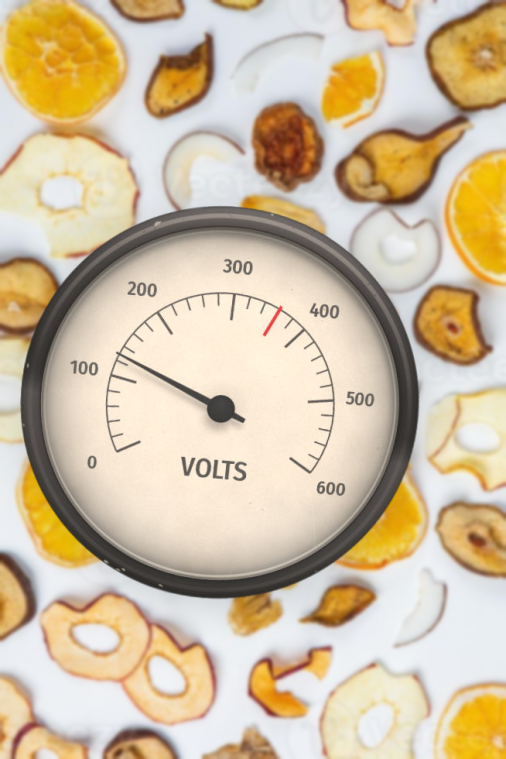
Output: 130 V
